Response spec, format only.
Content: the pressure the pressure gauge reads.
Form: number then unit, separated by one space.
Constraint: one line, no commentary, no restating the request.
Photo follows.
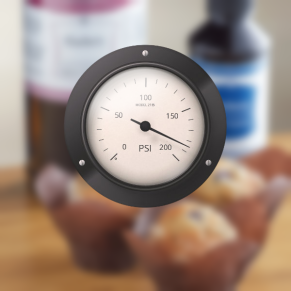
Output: 185 psi
